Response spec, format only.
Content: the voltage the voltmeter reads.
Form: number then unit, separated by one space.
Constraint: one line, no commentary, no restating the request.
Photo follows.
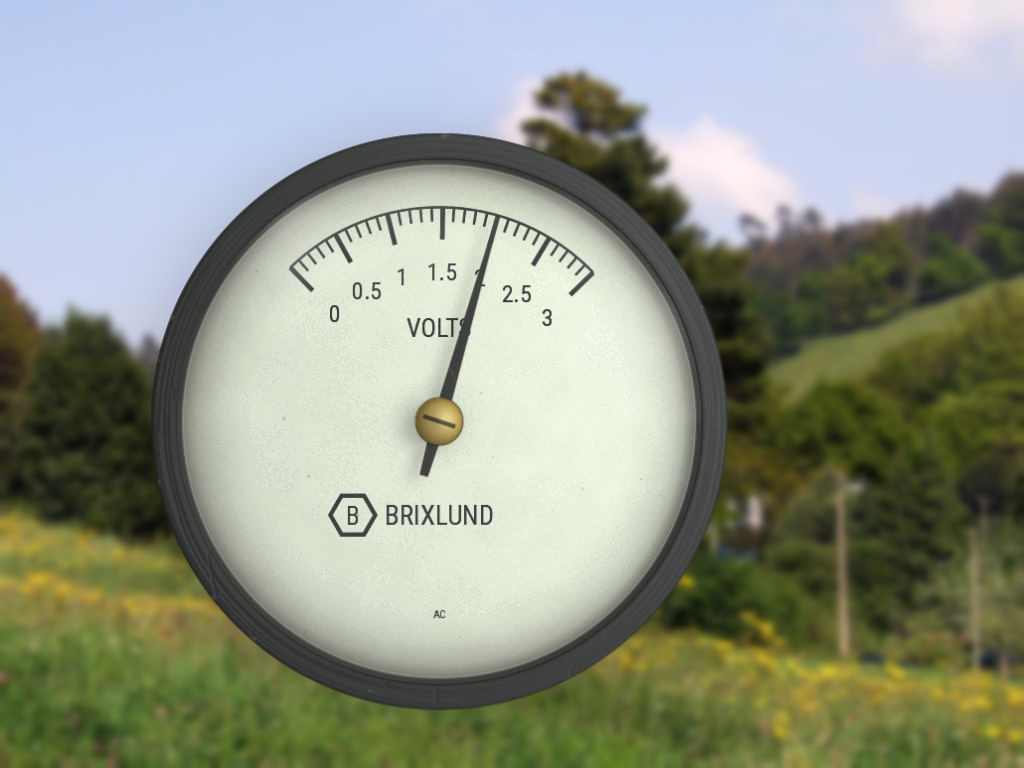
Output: 2 V
